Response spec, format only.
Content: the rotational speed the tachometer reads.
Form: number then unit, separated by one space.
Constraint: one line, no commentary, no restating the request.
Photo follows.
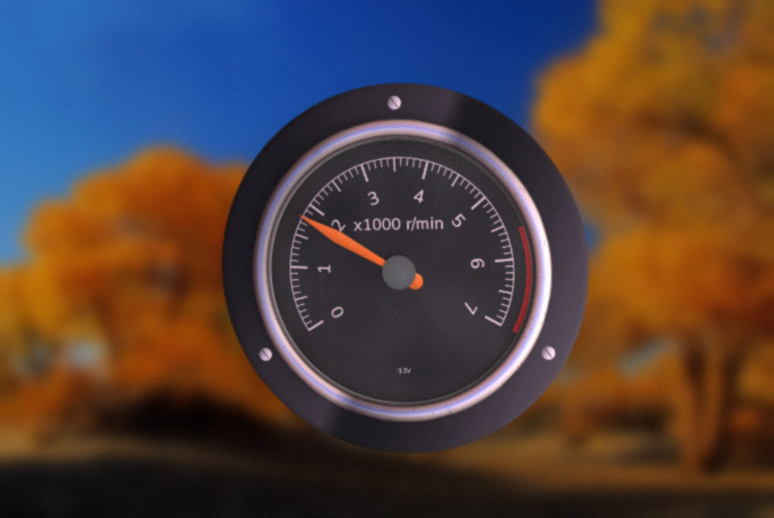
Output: 1800 rpm
